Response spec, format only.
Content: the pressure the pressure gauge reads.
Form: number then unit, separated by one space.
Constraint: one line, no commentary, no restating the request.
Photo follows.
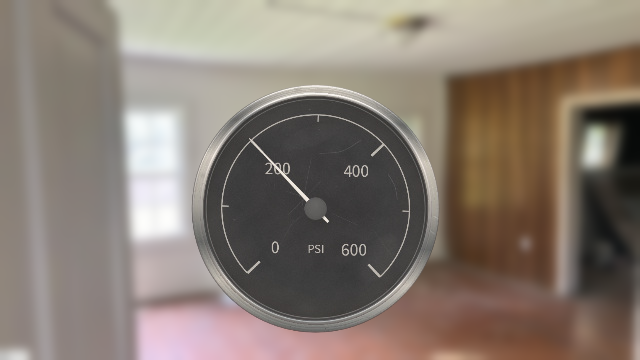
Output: 200 psi
